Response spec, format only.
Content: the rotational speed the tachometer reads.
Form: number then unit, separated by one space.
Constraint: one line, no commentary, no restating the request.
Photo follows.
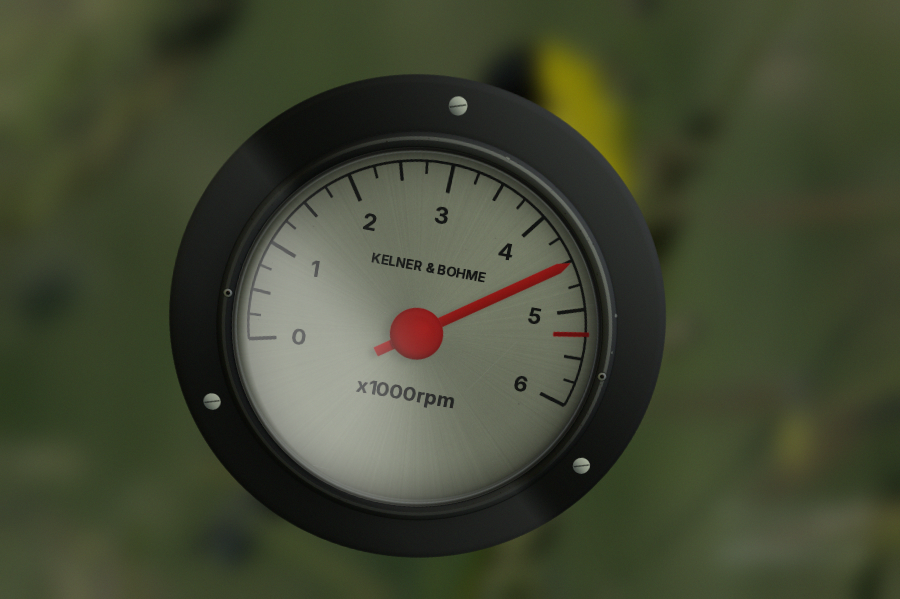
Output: 4500 rpm
